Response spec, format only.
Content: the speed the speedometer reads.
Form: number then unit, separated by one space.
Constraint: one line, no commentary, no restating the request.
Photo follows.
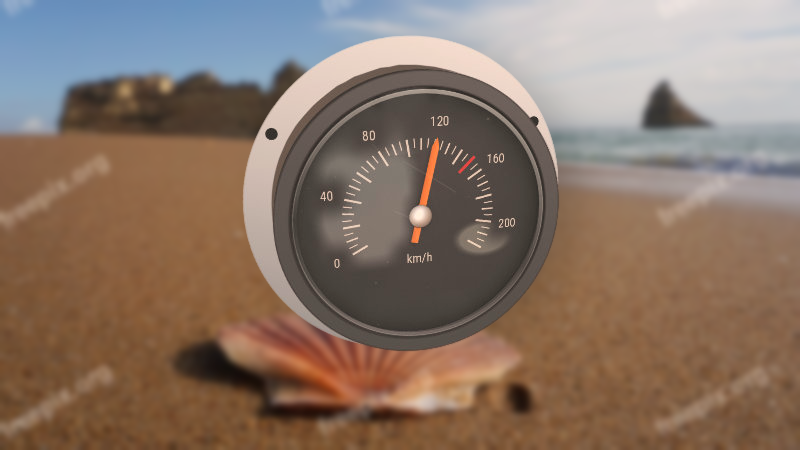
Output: 120 km/h
